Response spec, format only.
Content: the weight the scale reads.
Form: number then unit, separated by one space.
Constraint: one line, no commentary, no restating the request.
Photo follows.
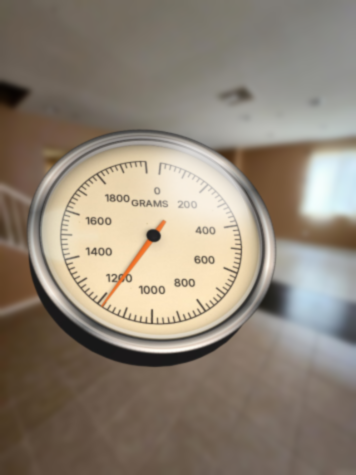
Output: 1180 g
